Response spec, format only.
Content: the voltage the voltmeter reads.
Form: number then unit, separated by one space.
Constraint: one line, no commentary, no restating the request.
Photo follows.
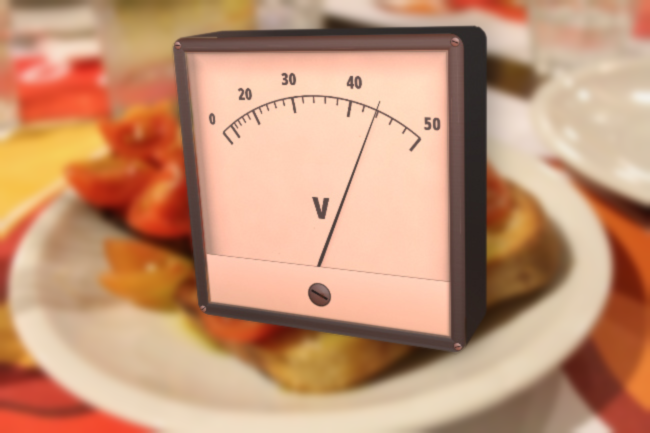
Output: 44 V
